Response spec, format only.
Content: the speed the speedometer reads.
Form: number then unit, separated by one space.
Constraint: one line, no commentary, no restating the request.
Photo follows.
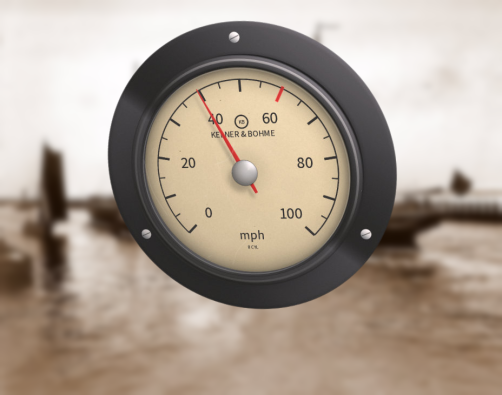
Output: 40 mph
